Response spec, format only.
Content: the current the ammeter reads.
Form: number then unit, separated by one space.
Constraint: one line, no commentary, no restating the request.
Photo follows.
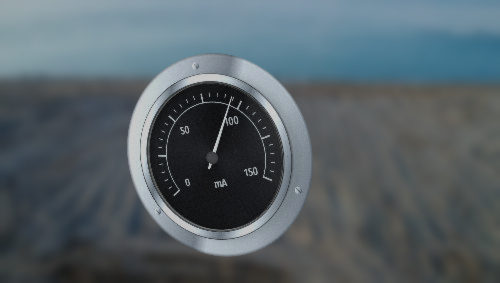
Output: 95 mA
